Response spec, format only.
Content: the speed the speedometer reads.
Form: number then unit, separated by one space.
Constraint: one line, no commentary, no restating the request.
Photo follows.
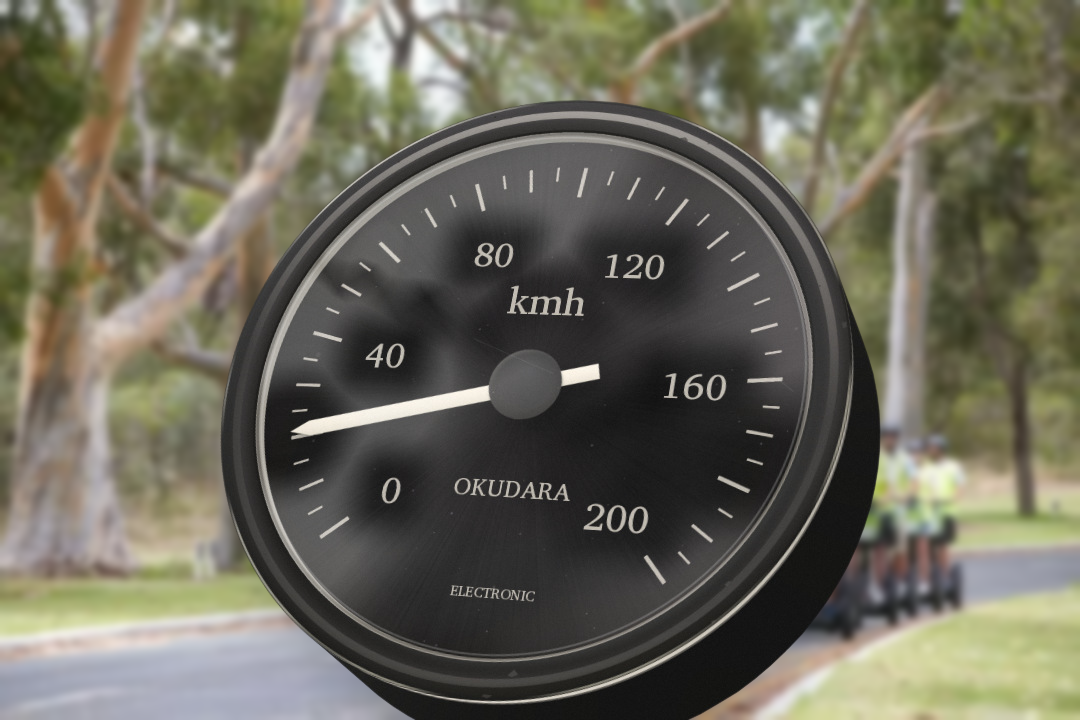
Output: 20 km/h
